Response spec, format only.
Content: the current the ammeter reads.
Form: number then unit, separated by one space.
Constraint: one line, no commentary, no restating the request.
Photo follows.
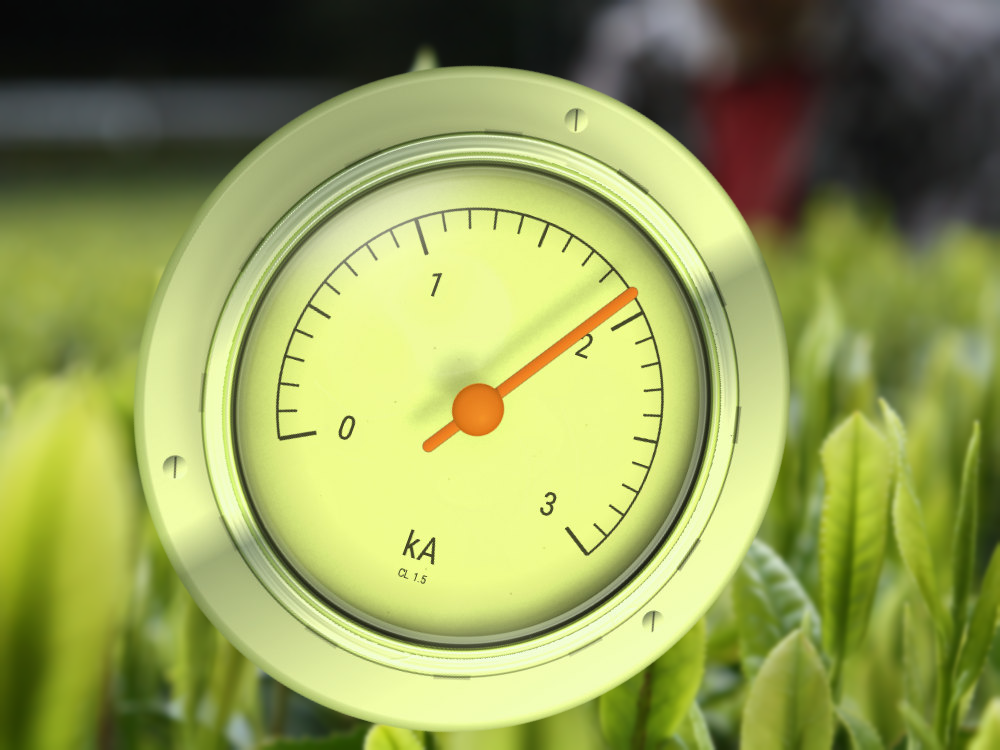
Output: 1.9 kA
